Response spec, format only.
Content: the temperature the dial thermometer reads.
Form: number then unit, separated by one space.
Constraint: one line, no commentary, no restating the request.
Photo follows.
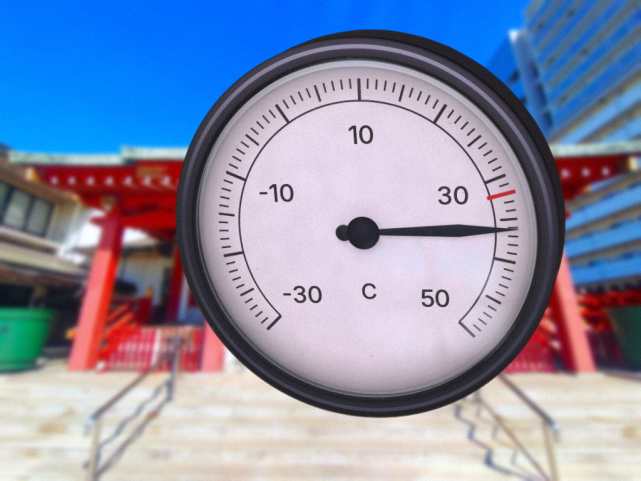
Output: 36 °C
